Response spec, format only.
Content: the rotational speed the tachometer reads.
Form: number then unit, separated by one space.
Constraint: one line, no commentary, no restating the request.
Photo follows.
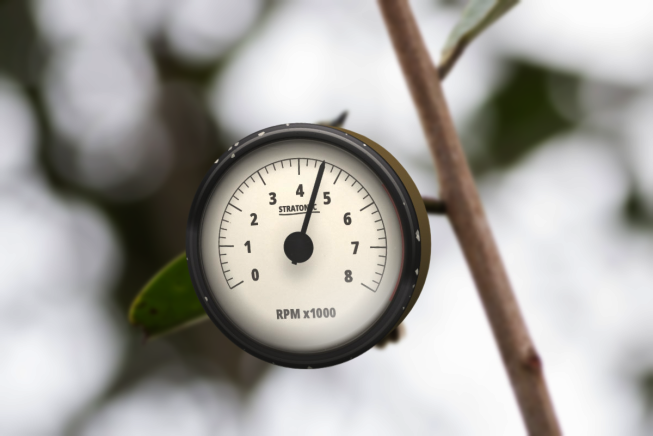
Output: 4600 rpm
